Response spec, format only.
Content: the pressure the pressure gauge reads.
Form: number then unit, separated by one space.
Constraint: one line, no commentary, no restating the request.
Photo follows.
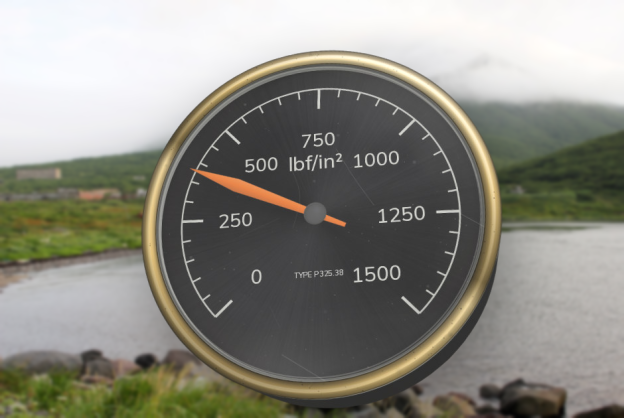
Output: 375 psi
